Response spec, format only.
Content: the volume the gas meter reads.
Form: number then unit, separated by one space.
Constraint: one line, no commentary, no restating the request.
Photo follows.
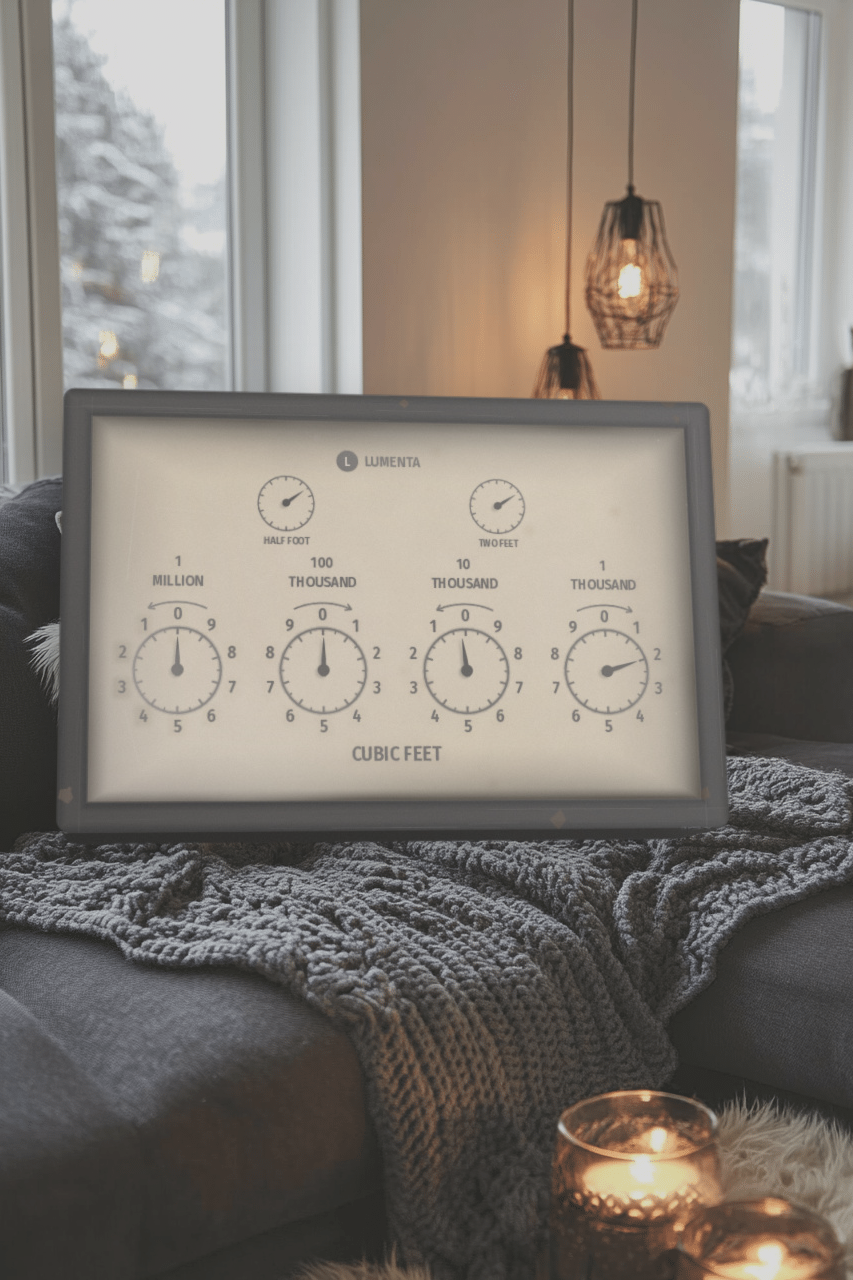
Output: 200 ft³
